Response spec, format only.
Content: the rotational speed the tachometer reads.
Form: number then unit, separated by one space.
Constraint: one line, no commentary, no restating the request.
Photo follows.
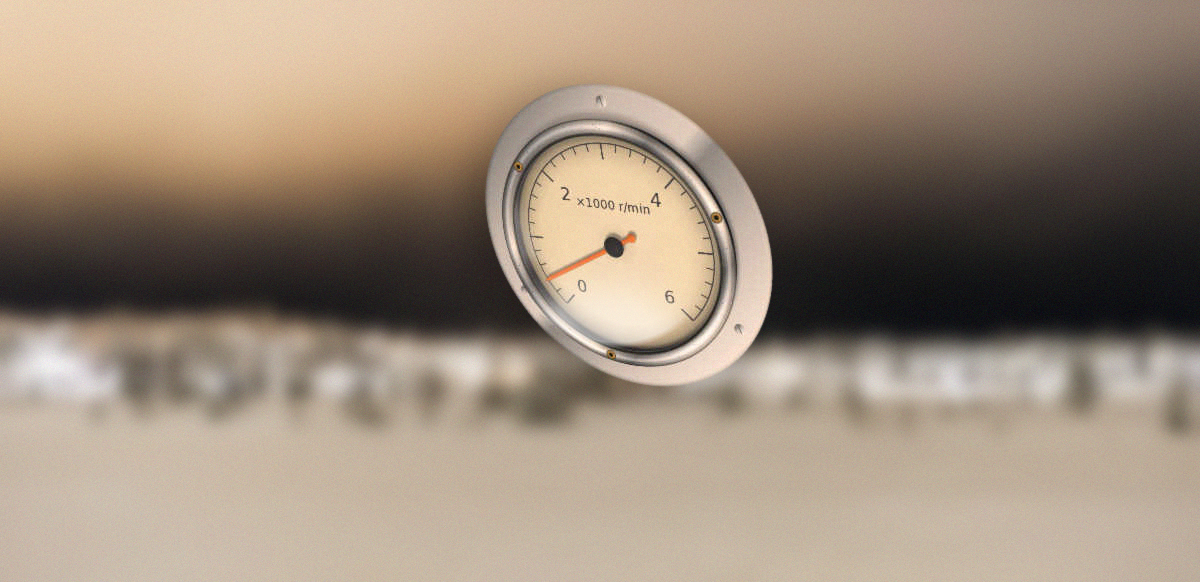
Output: 400 rpm
